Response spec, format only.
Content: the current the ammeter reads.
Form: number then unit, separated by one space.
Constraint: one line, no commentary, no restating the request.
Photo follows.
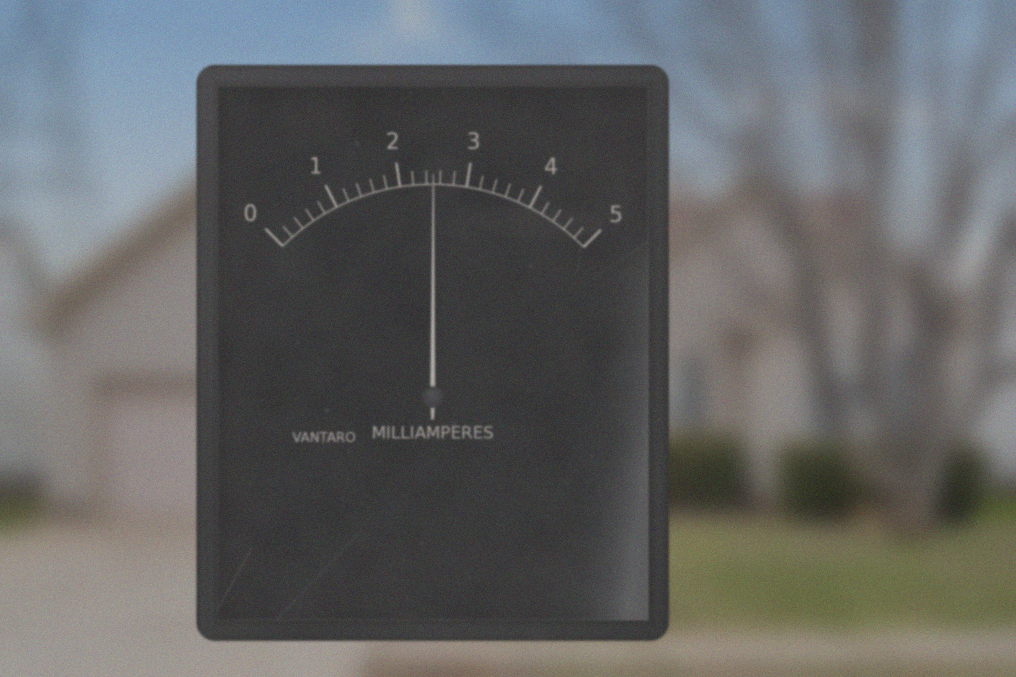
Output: 2.5 mA
